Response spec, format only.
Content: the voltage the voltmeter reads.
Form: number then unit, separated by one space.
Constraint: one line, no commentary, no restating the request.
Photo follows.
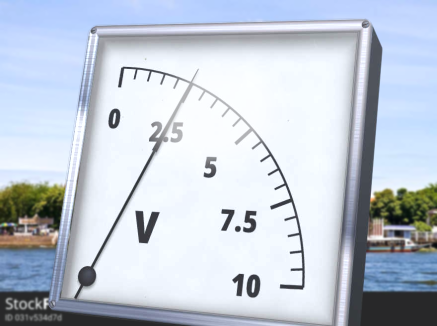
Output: 2.5 V
